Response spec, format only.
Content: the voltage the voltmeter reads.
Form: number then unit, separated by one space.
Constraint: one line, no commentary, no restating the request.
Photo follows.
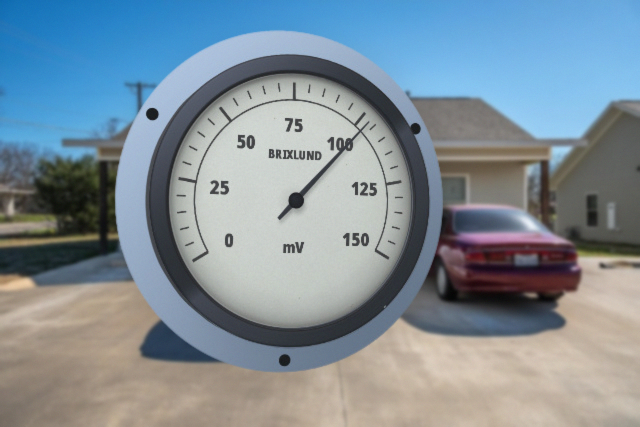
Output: 102.5 mV
